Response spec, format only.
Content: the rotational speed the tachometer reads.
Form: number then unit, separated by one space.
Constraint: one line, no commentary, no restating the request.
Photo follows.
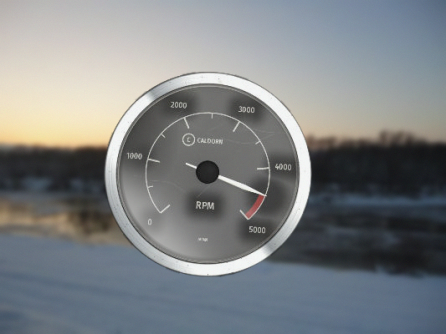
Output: 4500 rpm
